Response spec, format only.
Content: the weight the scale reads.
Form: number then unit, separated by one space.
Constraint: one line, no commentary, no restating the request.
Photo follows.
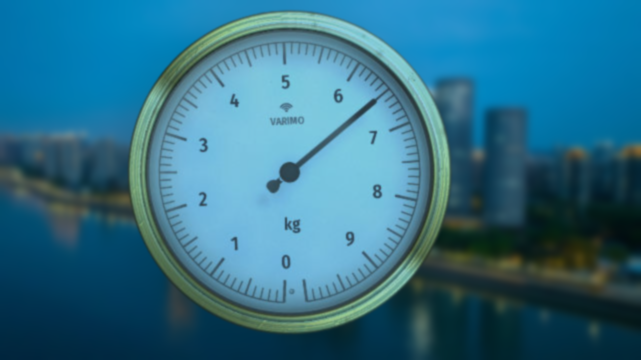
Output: 6.5 kg
